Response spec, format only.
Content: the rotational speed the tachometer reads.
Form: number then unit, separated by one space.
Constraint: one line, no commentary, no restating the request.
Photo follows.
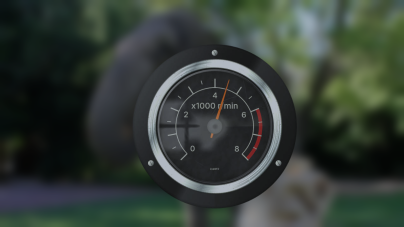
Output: 4500 rpm
